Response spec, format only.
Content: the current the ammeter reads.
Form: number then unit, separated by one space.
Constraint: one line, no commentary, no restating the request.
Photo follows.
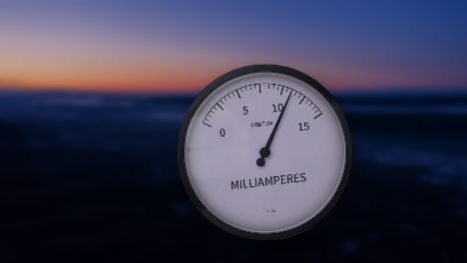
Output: 11 mA
